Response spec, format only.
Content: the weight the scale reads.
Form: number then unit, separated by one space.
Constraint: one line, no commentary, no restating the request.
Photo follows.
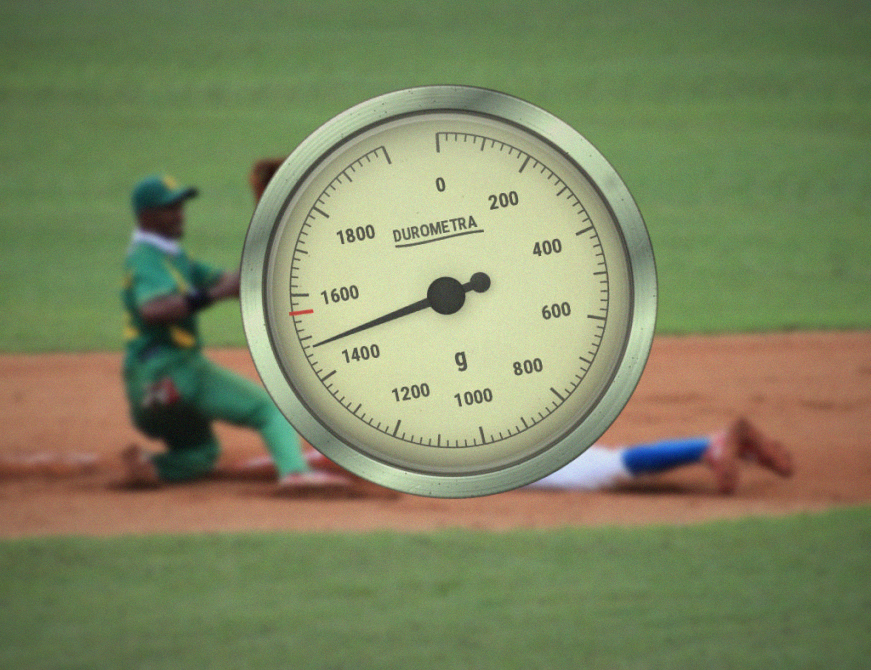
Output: 1480 g
